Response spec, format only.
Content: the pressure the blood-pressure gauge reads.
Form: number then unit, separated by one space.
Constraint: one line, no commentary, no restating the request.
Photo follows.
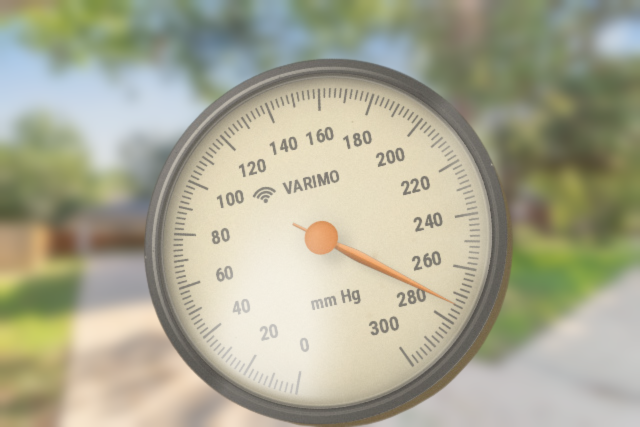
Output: 274 mmHg
